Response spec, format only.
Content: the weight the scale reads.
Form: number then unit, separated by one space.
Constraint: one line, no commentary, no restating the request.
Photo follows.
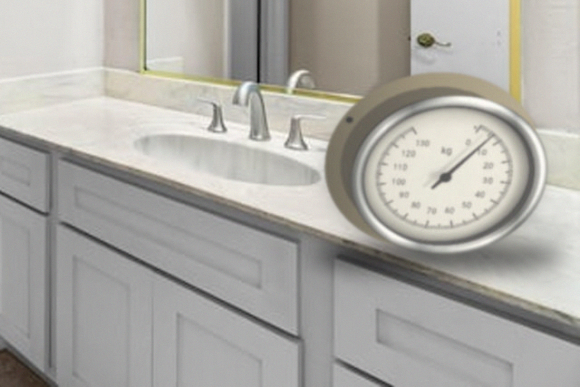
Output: 5 kg
